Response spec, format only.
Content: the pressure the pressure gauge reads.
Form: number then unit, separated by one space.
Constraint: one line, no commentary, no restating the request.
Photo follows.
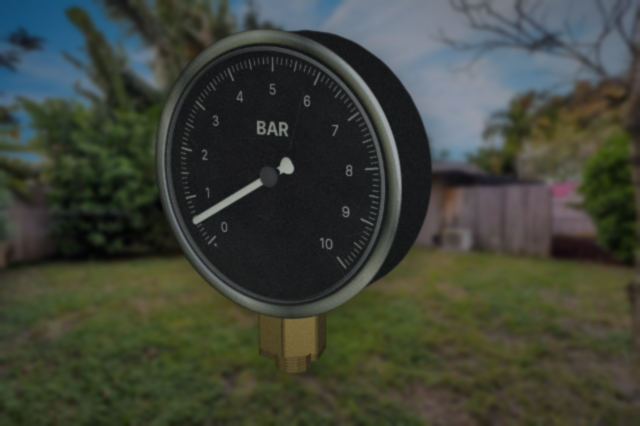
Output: 0.5 bar
